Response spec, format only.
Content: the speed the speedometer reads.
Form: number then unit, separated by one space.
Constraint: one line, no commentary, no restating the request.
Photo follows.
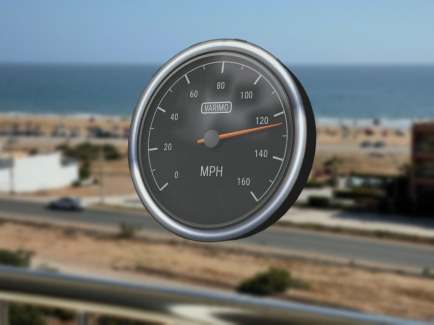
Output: 125 mph
